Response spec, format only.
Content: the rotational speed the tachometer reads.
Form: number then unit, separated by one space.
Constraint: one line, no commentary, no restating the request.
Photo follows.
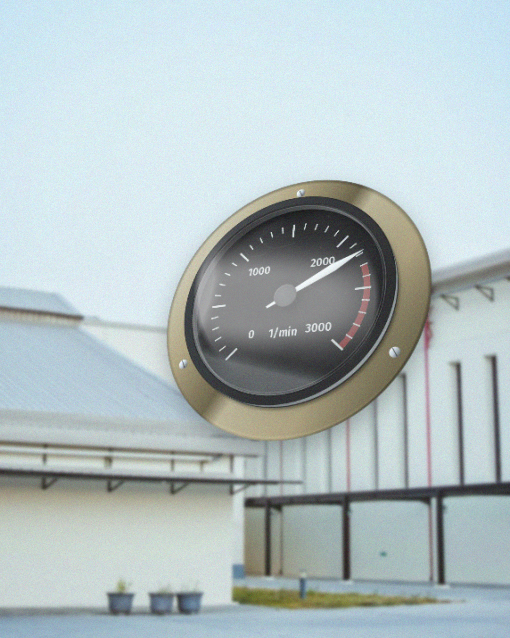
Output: 2200 rpm
